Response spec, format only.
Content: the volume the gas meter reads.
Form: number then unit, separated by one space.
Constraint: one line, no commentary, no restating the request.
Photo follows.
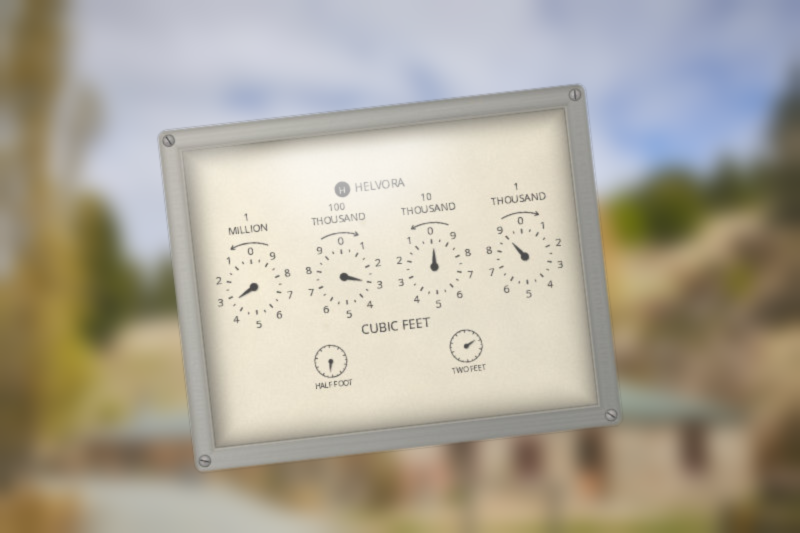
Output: 329900 ft³
